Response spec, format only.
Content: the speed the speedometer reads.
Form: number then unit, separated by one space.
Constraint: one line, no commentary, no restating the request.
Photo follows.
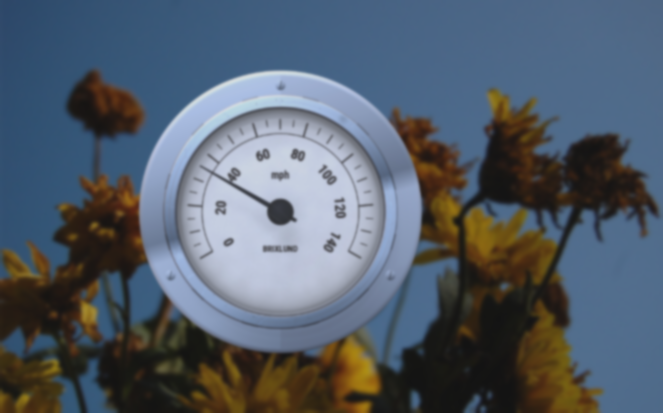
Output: 35 mph
